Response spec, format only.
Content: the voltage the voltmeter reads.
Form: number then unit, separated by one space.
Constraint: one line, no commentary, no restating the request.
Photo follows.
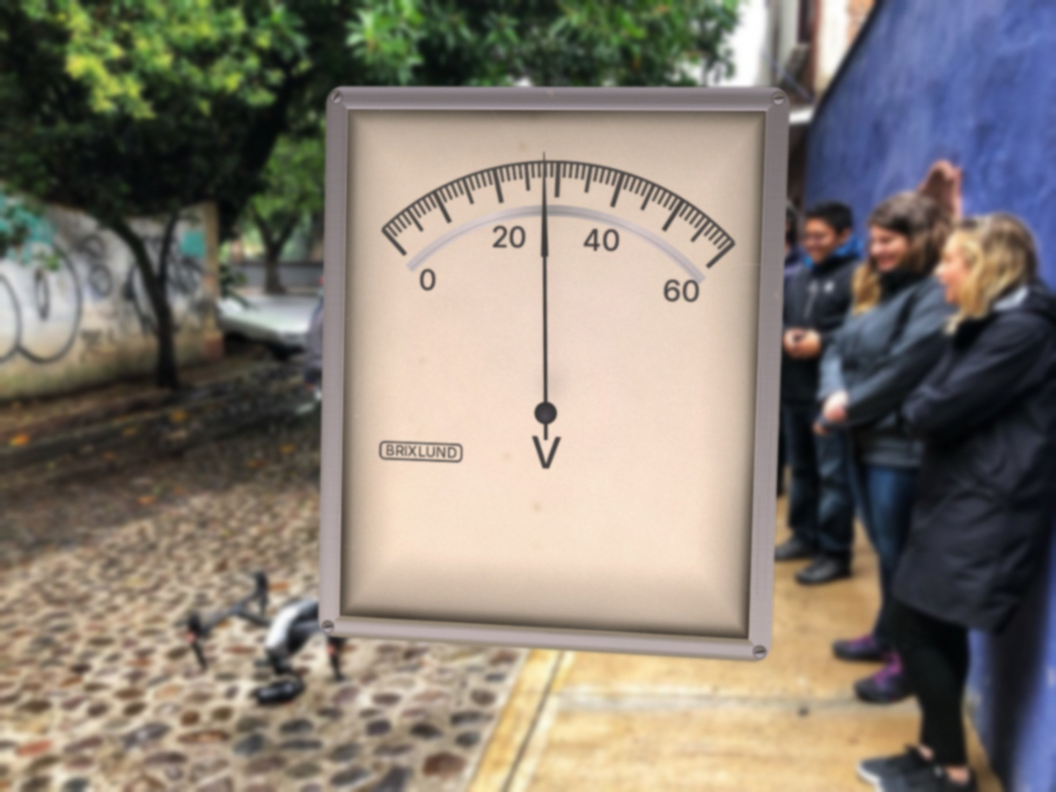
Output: 28 V
